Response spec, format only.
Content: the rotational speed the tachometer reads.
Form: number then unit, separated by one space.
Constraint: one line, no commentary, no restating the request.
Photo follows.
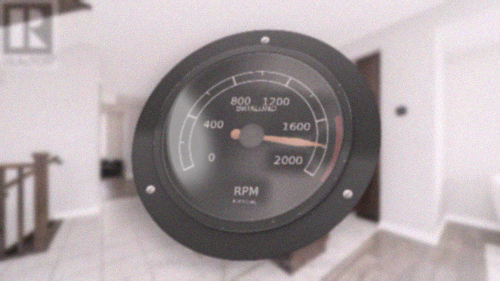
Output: 1800 rpm
